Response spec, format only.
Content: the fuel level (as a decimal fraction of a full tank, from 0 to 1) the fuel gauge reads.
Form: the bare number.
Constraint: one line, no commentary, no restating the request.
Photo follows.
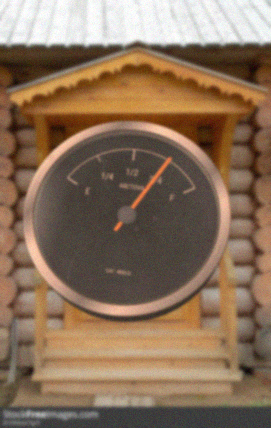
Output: 0.75
